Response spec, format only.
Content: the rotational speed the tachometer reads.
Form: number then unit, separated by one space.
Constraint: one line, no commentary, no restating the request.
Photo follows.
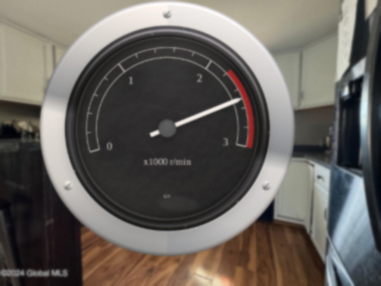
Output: 2500 rpm
